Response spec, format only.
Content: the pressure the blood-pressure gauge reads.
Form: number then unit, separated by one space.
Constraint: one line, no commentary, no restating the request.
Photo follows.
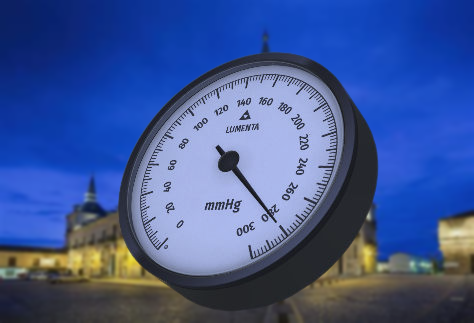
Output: 280 mmHg
